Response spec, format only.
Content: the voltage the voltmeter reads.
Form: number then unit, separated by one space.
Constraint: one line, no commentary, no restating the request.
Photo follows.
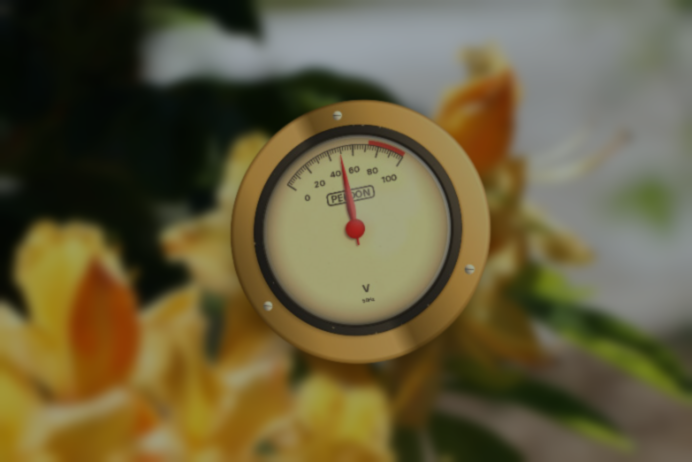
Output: 50 V
